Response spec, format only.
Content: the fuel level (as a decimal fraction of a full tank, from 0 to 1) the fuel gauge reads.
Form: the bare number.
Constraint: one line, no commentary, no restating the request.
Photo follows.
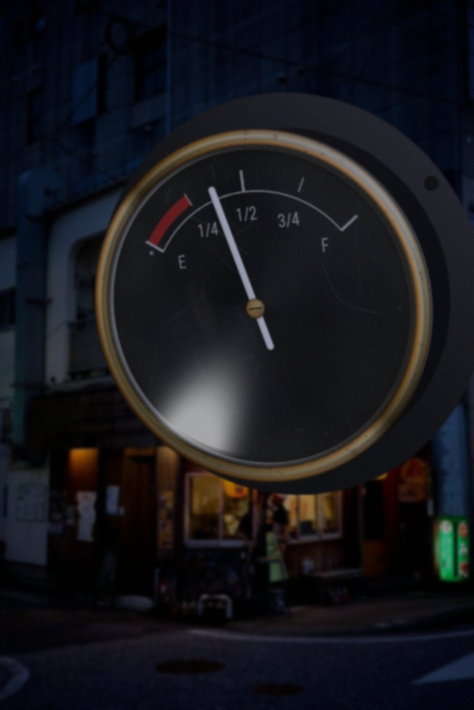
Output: 0.375
